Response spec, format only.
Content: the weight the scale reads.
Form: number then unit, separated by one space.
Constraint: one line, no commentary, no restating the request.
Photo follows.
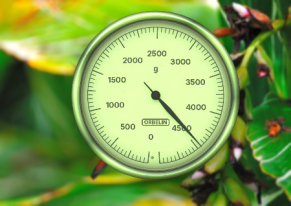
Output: 4450 g
